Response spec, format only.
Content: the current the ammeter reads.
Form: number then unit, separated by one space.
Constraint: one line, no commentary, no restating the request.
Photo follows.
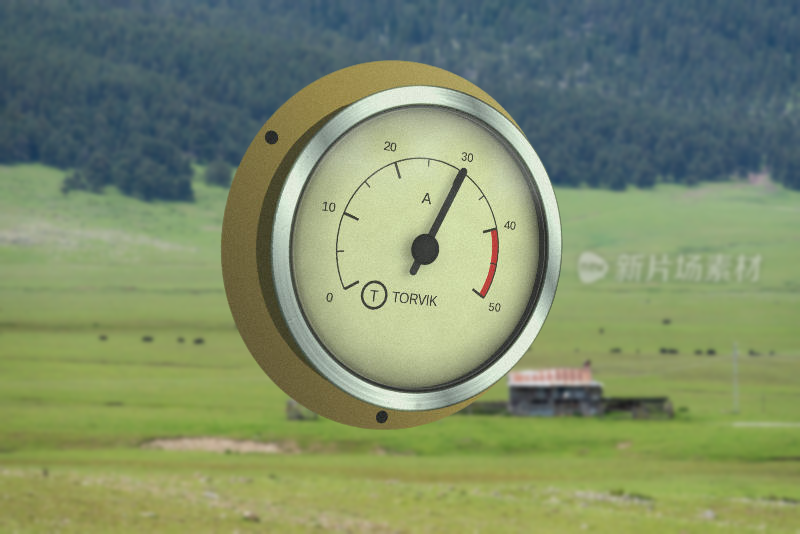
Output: 30 A
